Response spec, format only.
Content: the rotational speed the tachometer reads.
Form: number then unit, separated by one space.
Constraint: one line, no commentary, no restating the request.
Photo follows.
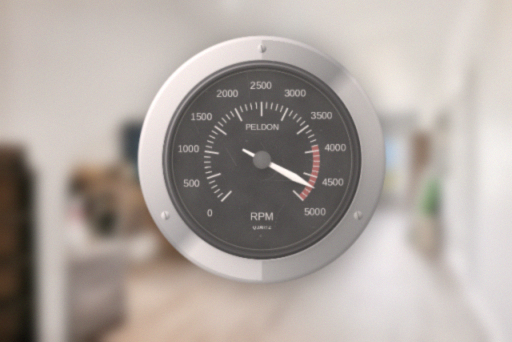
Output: 4700 rpm
